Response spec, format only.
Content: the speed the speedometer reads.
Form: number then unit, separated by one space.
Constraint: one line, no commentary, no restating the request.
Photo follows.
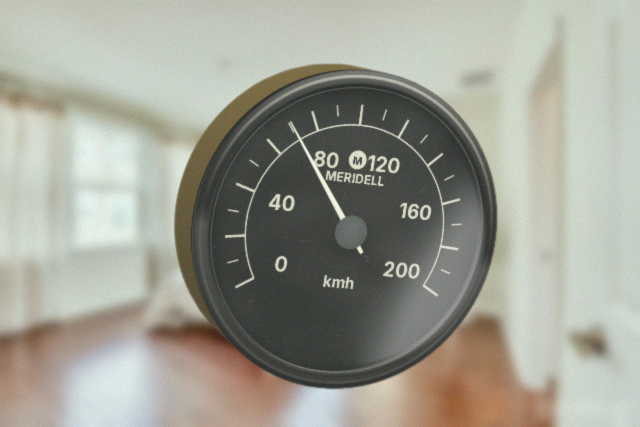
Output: 70 km/h
